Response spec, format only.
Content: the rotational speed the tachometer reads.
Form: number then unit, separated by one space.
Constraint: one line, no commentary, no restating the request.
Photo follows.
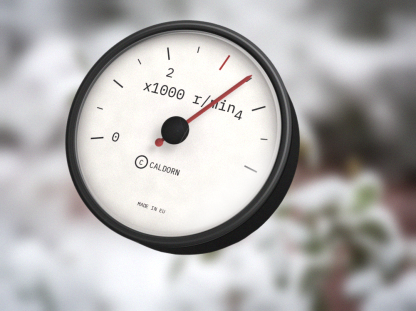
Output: 3500 rpm
